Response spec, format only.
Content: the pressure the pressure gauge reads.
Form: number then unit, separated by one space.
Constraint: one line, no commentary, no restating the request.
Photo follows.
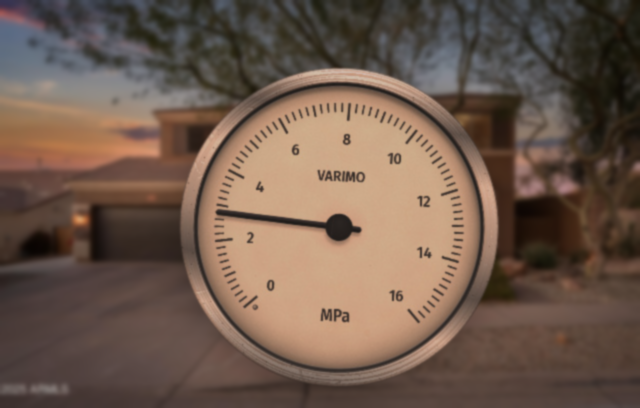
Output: 2.8 MPa
